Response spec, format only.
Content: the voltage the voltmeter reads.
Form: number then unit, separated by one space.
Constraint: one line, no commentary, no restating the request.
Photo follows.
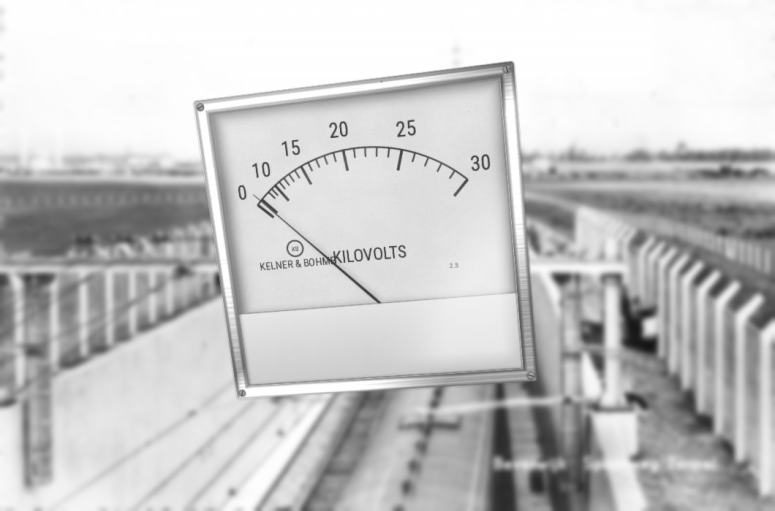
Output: 5 kV
